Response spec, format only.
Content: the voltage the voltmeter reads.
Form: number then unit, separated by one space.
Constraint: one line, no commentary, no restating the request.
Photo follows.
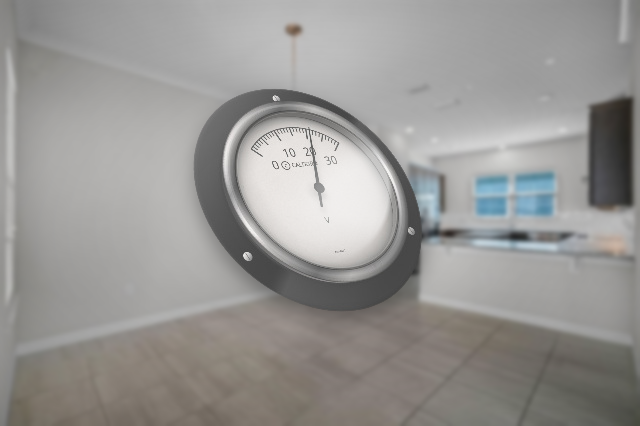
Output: 20 V
